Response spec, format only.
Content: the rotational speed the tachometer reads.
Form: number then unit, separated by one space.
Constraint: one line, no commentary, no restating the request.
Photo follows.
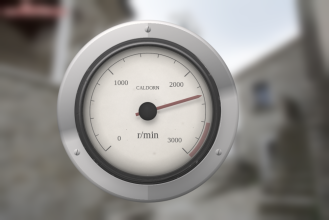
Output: 2300 rpm
